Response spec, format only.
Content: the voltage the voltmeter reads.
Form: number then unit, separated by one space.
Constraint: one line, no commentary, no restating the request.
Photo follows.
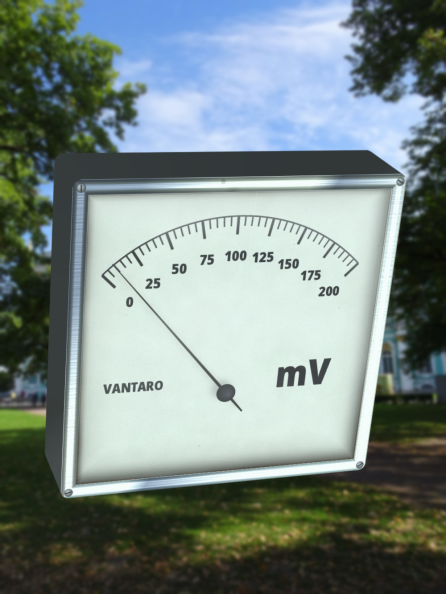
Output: 10 mV
